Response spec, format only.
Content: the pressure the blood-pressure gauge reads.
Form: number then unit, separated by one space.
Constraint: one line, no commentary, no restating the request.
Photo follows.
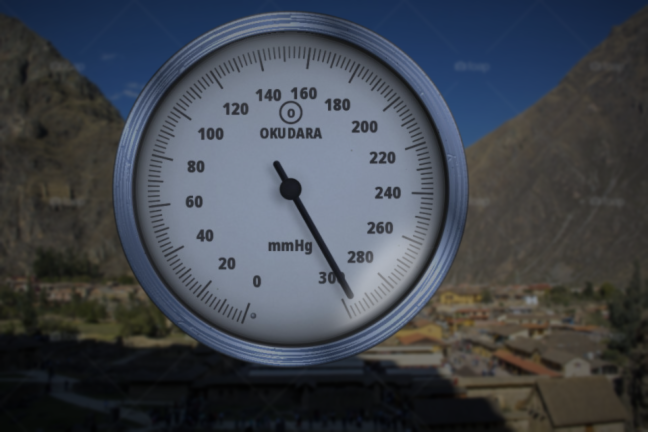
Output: 296 mmHg
